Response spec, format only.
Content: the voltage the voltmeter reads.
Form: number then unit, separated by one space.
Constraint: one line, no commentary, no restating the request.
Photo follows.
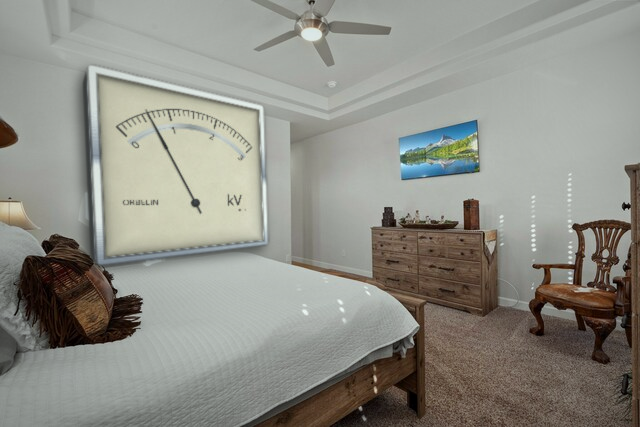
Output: 0.6 kV
